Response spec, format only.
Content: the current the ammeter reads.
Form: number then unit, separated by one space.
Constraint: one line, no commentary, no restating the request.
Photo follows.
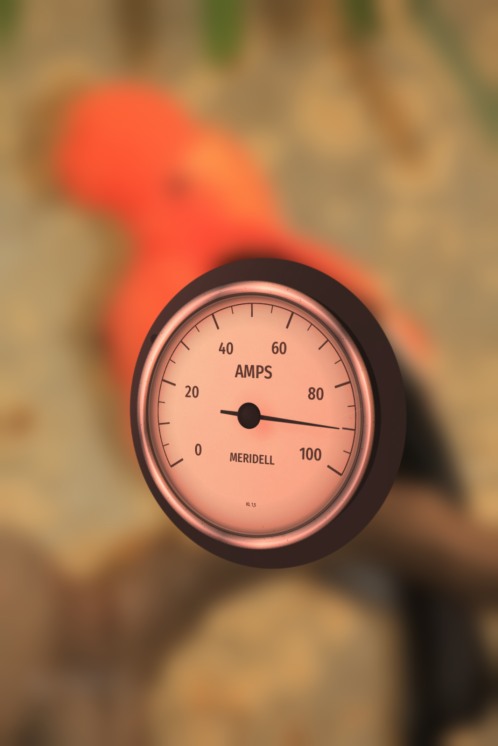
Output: 90 A
